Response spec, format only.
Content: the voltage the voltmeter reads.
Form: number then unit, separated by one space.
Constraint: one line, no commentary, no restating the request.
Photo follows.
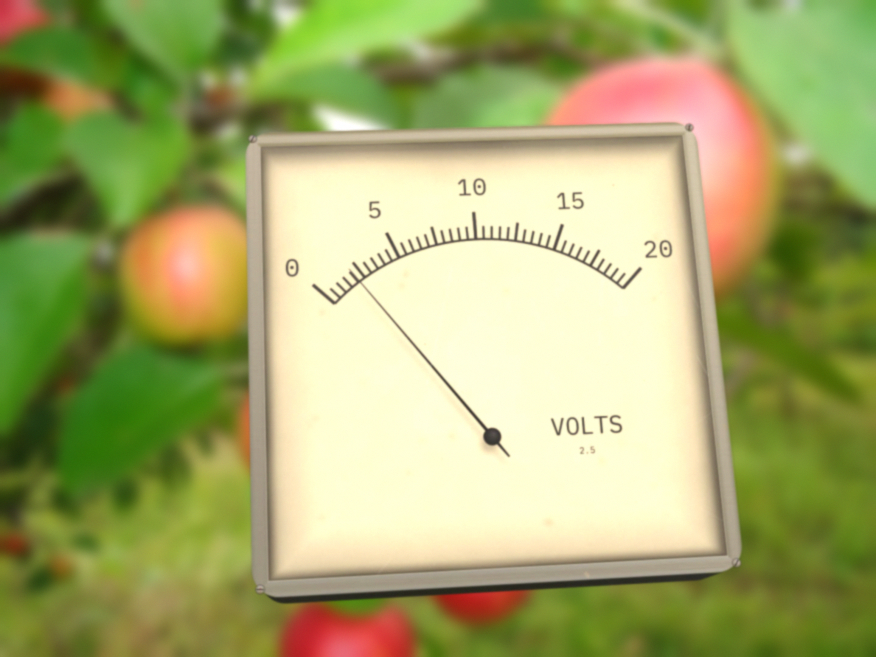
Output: 2 V
